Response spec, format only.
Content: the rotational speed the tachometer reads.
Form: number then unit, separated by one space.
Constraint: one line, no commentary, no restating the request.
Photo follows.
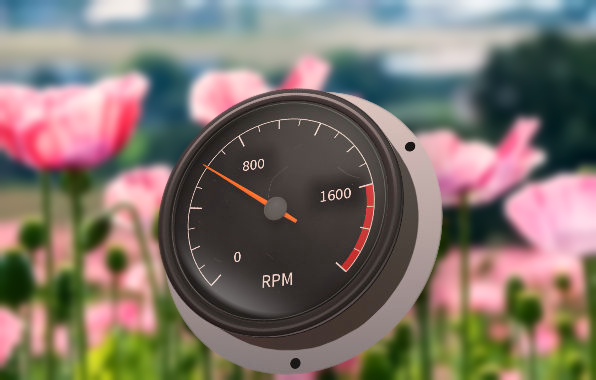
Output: 600 rpm
